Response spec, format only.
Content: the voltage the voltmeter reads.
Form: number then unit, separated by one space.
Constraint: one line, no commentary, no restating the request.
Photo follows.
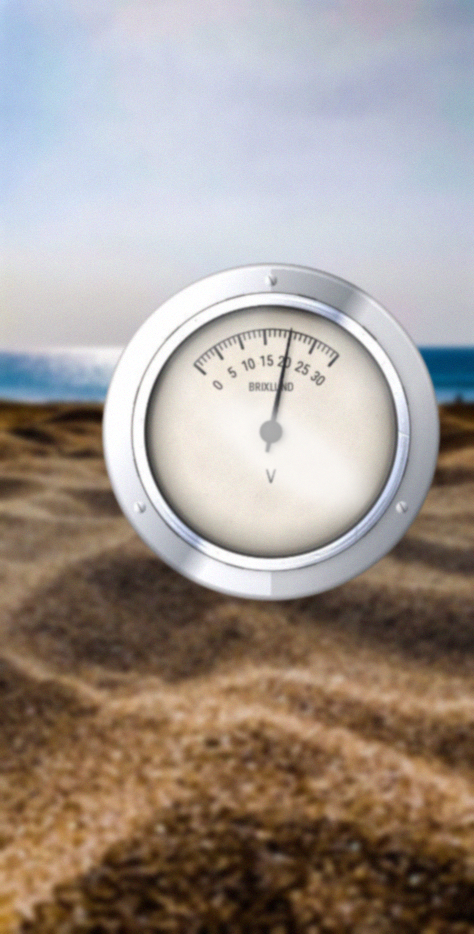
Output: 20 V
